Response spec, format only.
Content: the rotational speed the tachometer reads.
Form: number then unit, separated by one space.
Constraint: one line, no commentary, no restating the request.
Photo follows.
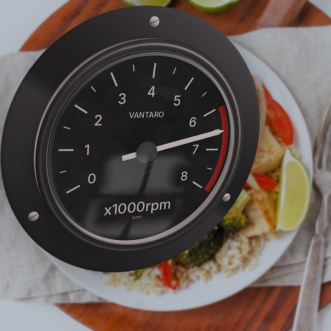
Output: 6500 rpm
